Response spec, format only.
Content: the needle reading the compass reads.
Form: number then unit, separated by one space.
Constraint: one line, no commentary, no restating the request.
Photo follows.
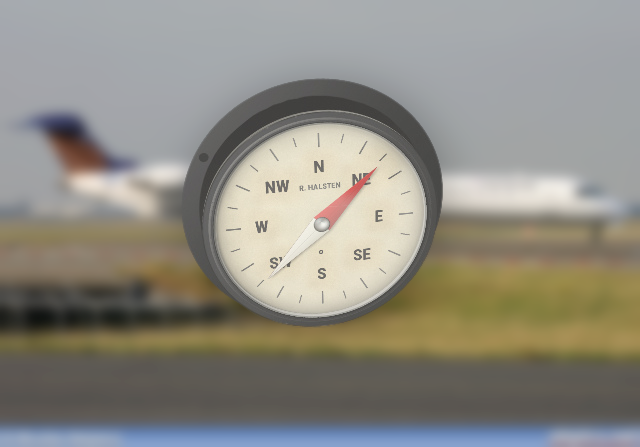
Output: 45 °
